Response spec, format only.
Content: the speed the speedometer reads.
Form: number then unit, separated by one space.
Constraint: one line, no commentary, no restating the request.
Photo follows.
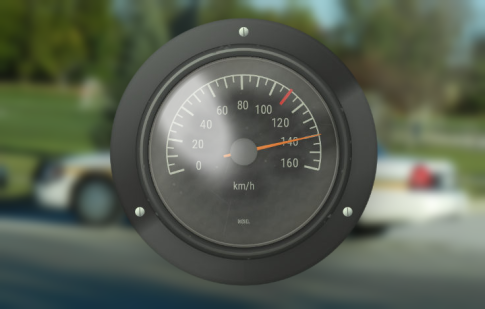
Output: 140 km/h
